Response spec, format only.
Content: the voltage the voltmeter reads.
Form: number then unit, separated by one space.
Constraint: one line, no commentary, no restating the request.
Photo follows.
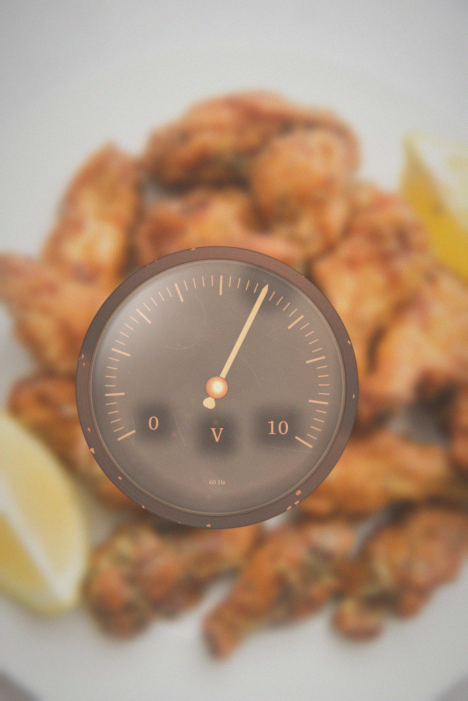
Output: 6 V
